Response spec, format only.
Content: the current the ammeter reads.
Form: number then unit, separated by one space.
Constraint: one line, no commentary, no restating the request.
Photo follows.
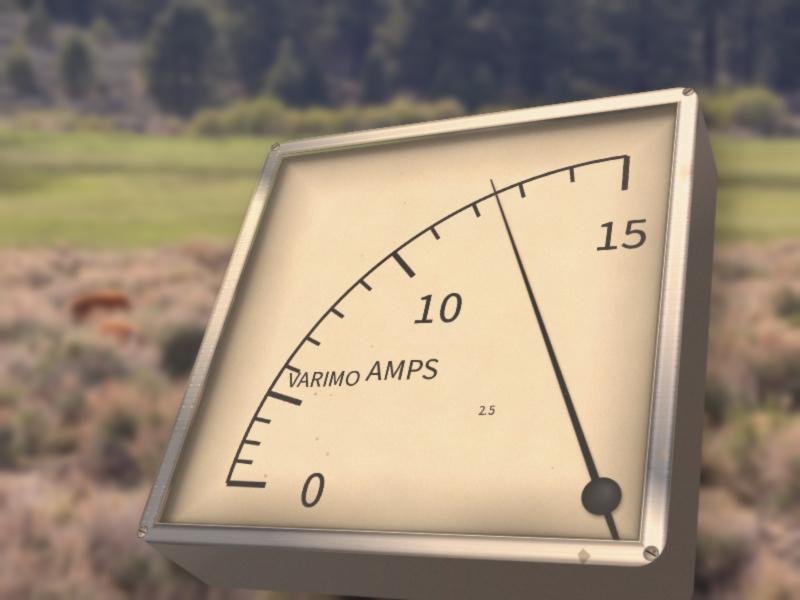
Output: 12.5 A
